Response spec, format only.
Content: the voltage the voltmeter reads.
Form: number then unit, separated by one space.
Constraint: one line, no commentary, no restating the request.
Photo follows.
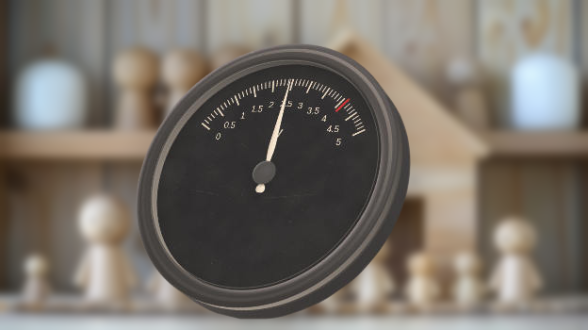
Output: 2.5 V
